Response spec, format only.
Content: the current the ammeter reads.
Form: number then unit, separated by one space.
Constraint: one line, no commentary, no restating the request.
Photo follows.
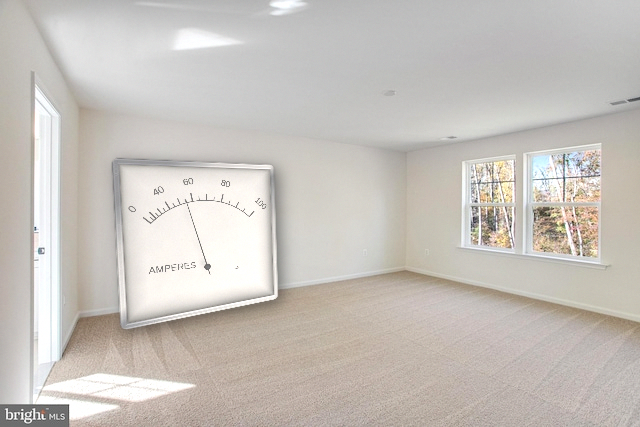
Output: 55 A
